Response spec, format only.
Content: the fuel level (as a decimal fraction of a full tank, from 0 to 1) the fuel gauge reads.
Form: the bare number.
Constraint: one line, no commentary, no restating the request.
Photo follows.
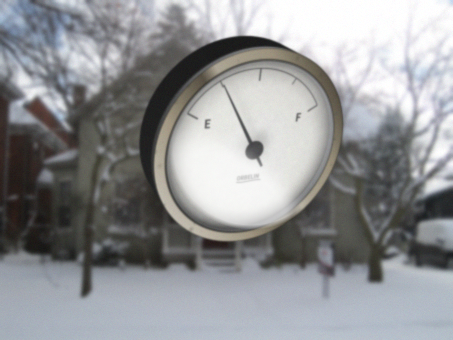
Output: 0.25
